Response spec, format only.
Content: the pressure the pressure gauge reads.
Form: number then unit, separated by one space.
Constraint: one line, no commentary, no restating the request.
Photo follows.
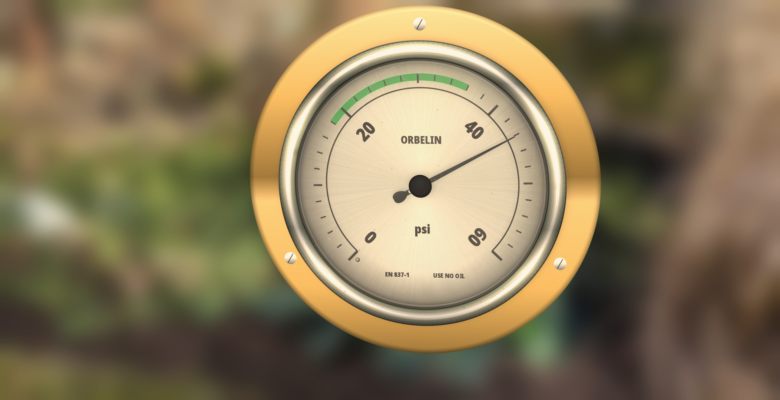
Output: 44 psi
